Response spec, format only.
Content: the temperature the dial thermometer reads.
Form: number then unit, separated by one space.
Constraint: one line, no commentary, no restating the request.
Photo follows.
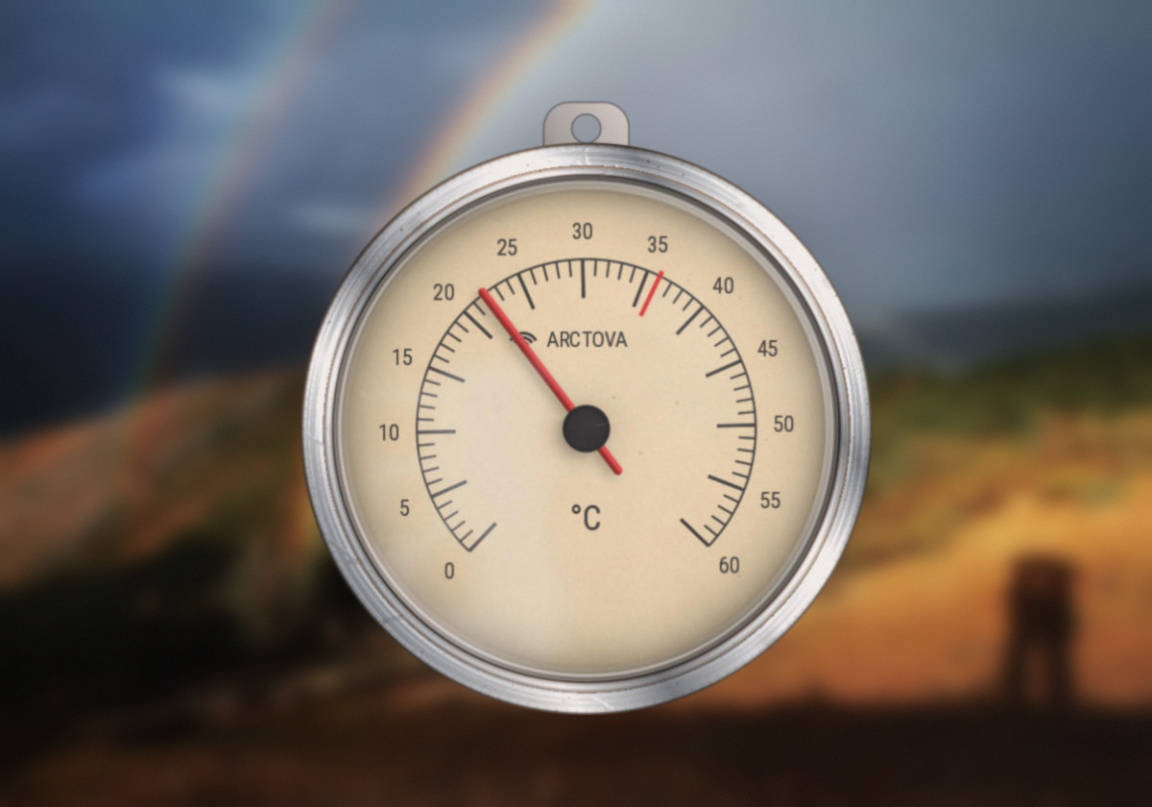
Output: 22 °C
